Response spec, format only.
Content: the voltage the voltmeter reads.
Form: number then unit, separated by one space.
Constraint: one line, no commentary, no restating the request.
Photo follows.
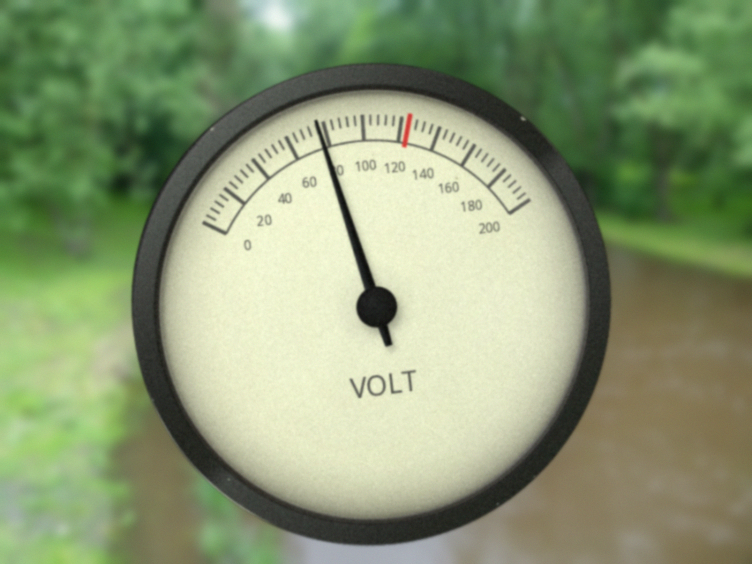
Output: 76 V
